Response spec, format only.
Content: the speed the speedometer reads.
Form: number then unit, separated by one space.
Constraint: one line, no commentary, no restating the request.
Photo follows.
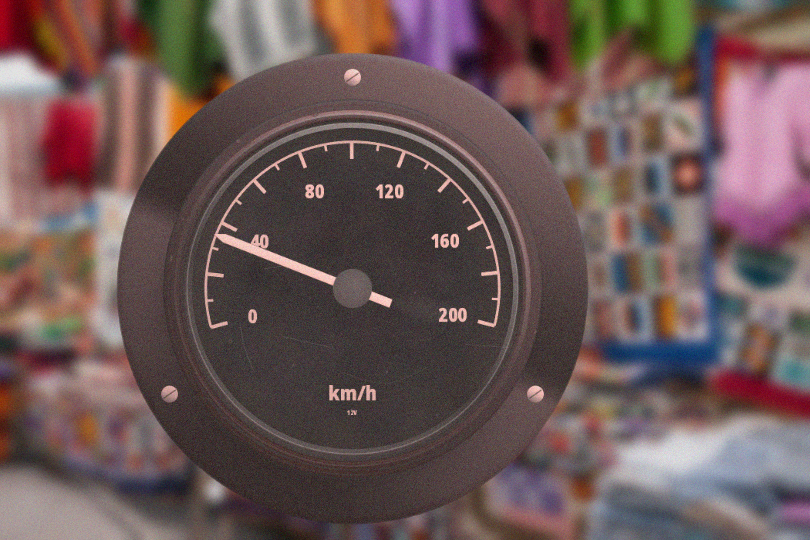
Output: 35 km/h
